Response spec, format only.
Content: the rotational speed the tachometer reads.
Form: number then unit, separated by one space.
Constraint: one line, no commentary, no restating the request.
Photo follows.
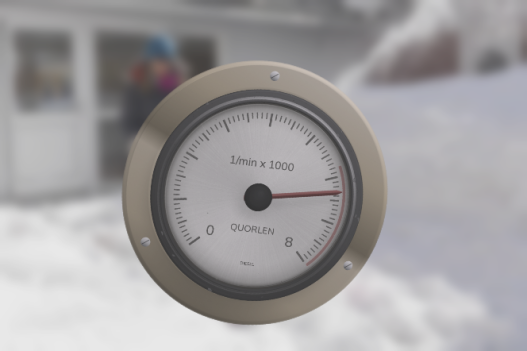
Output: 6300 rpm
